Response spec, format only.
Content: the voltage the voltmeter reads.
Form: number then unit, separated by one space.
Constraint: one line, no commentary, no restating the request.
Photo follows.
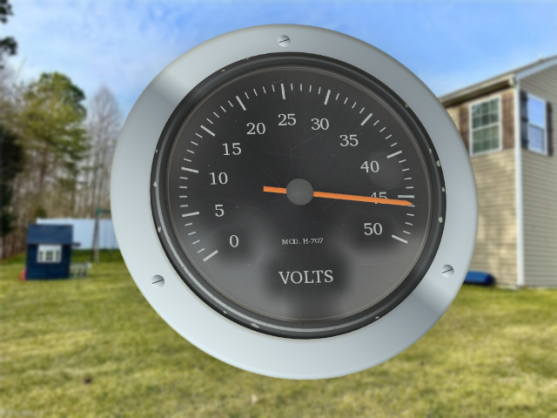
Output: 46 V
